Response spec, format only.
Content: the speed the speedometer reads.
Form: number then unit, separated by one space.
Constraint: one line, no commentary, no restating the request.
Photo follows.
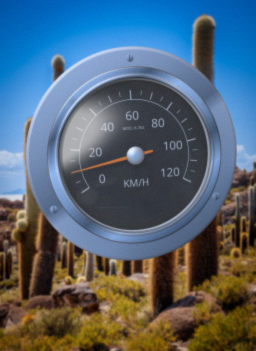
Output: 10 km/h
